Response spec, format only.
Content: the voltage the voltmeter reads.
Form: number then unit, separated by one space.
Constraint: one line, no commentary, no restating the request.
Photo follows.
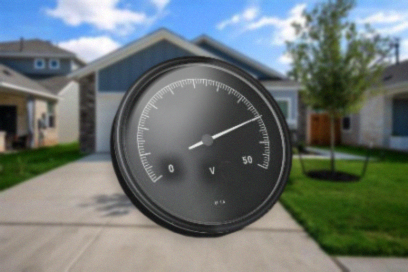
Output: 40 V
